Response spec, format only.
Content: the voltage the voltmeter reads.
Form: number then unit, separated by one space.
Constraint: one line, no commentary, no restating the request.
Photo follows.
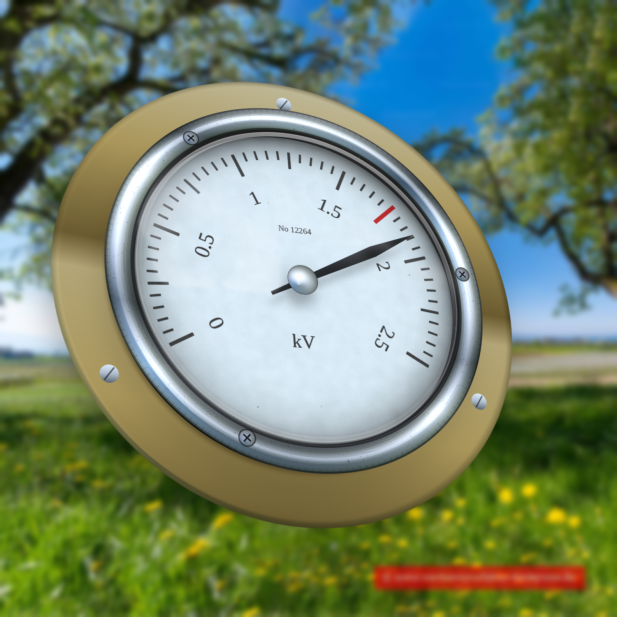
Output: 1.9 kV
